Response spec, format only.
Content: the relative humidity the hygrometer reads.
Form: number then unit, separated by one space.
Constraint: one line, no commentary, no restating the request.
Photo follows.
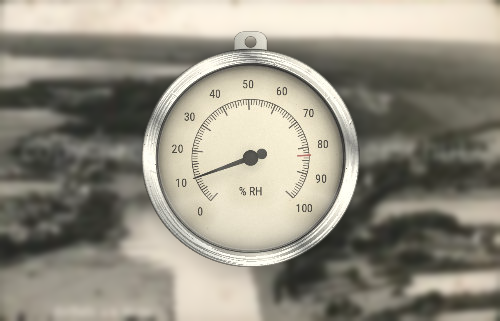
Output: 10 %
